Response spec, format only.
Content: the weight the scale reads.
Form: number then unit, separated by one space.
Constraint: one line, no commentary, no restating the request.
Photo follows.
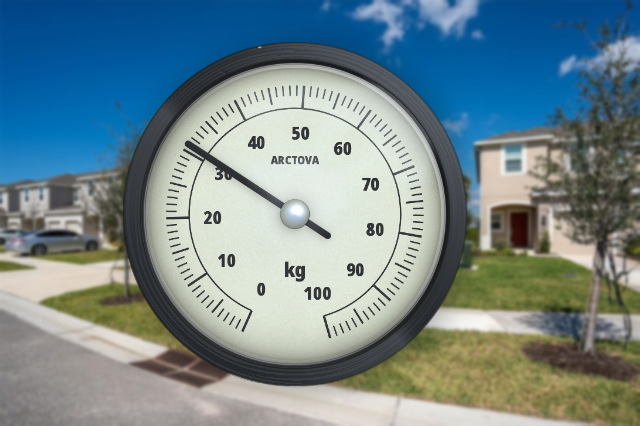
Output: 31 kg
